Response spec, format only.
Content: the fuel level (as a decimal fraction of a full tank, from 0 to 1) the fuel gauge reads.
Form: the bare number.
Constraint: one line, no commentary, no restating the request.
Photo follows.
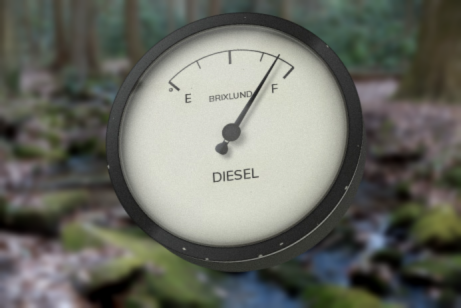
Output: 0.875
